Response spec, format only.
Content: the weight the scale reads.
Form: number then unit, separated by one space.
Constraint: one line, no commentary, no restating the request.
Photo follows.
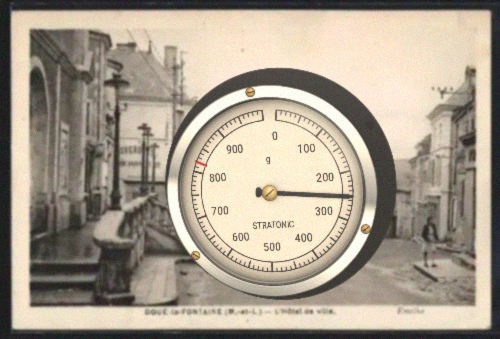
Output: 250 g
